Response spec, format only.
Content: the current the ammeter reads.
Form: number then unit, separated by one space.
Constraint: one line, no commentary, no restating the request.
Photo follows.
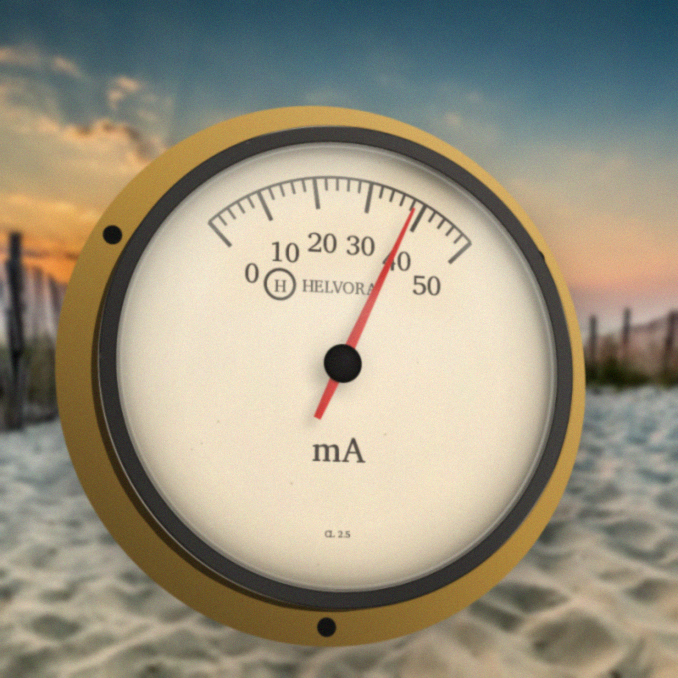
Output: 38 mA
